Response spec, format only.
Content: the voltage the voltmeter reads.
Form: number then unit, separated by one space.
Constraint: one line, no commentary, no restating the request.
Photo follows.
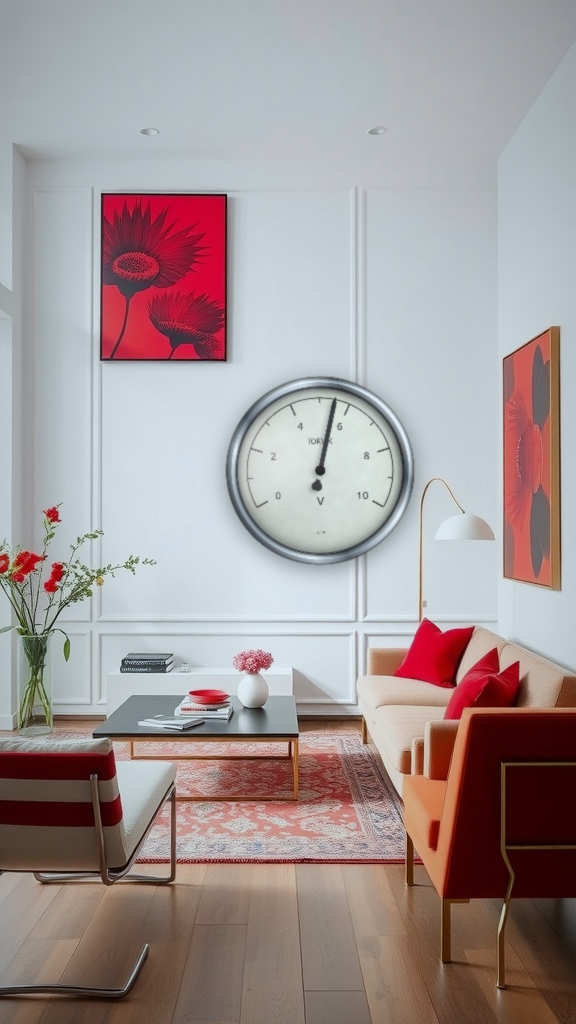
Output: 5.5 V
